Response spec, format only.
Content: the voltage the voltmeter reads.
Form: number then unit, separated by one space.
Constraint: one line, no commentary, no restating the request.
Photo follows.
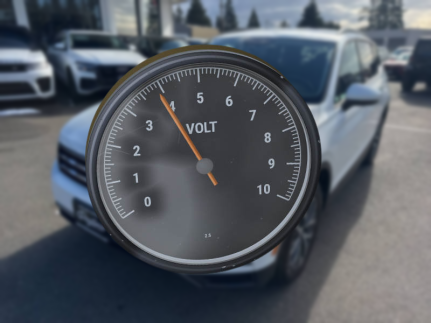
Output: 3.9 V
